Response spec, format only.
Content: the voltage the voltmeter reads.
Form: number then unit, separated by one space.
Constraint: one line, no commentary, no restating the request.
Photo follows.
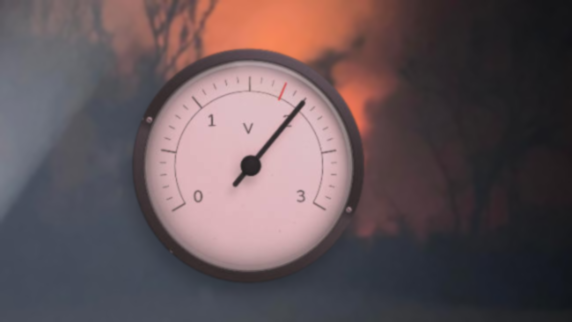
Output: 2 V
